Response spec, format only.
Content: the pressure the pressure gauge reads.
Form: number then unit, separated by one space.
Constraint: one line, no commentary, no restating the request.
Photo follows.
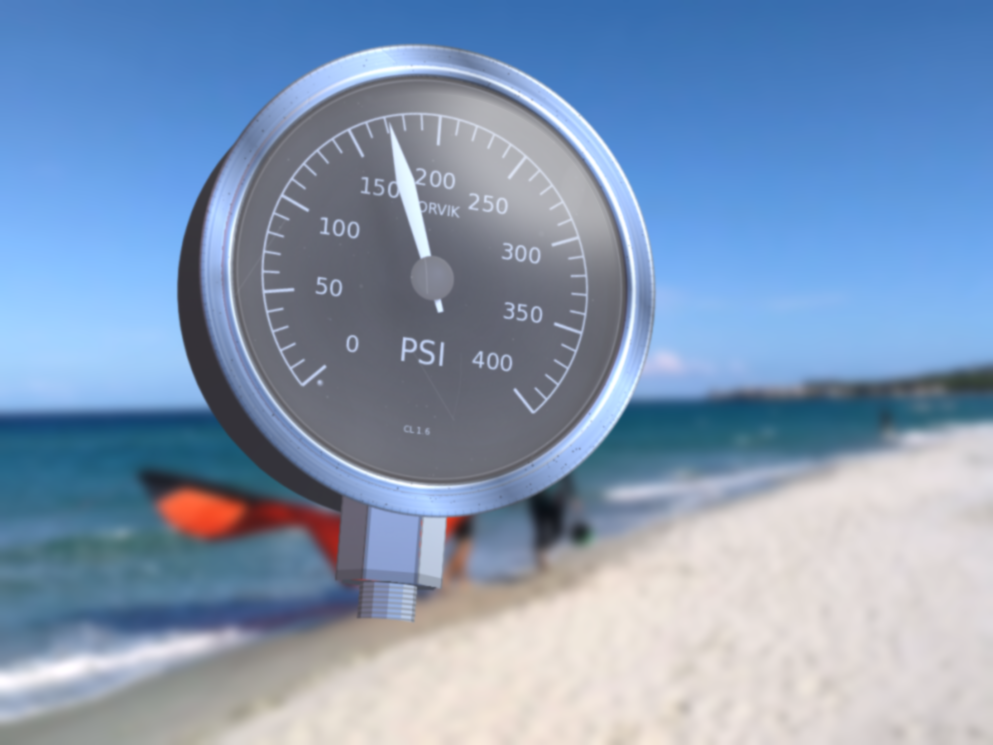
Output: 170 psi
